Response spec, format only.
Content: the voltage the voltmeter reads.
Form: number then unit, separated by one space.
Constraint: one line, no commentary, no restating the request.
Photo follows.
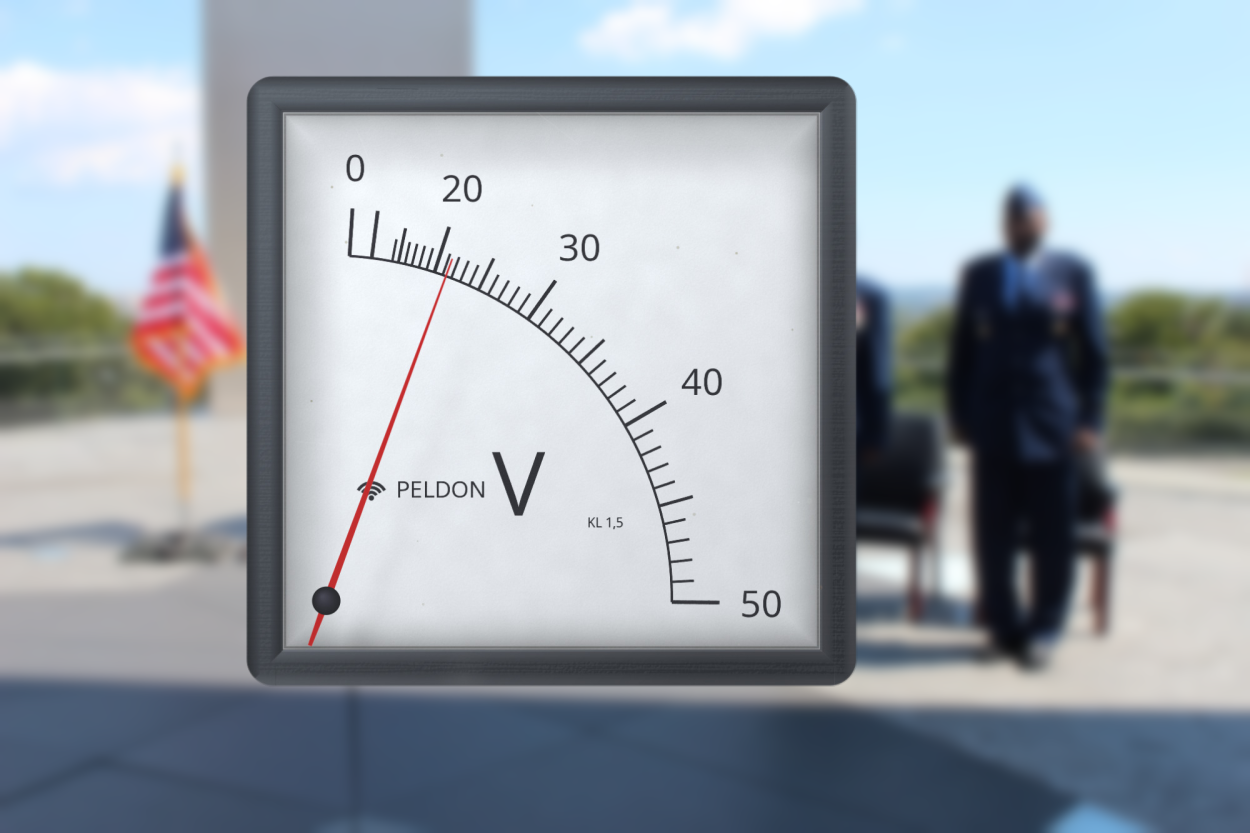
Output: 21.5 V
